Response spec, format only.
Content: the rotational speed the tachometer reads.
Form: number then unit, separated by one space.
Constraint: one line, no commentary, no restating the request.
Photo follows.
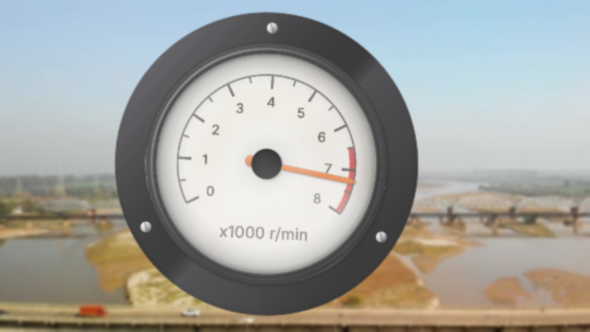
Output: 7250 rpm
